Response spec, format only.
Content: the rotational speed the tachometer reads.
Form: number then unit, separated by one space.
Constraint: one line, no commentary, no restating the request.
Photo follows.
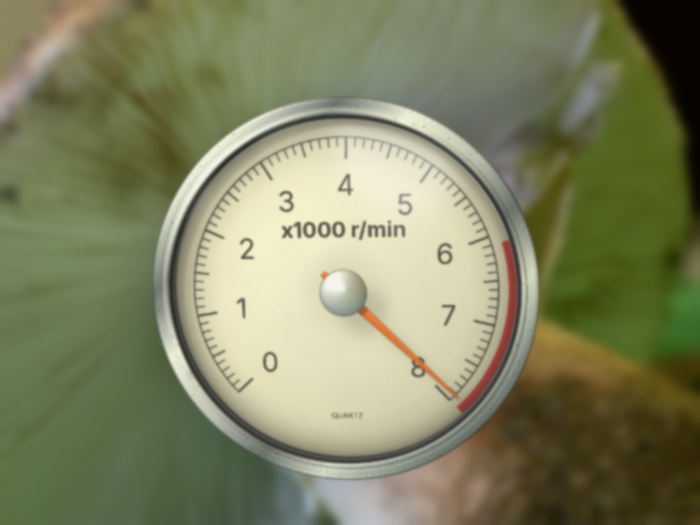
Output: 7900 rpm
